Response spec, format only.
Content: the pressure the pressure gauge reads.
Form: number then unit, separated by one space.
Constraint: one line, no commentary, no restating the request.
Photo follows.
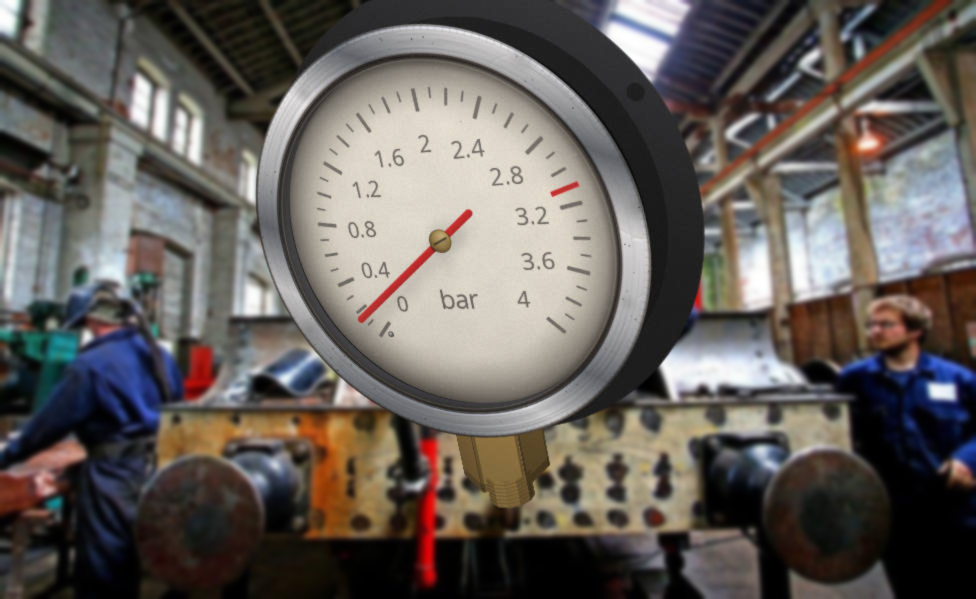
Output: 0.15 bar
